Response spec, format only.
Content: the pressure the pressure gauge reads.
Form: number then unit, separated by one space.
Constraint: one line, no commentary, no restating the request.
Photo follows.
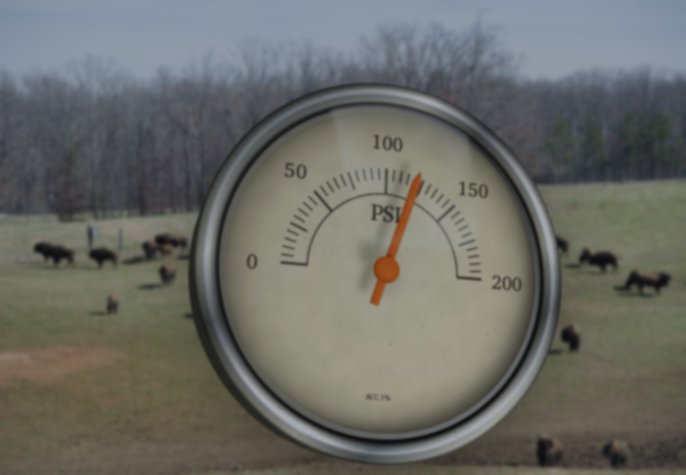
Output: 120 psi
